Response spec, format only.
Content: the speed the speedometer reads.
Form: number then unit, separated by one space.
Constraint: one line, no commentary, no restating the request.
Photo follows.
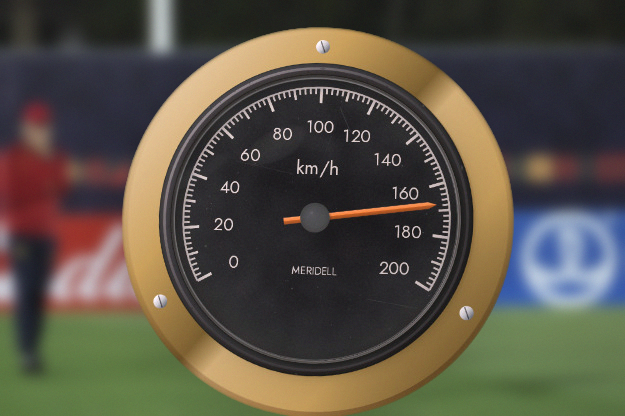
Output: 168 km/h
